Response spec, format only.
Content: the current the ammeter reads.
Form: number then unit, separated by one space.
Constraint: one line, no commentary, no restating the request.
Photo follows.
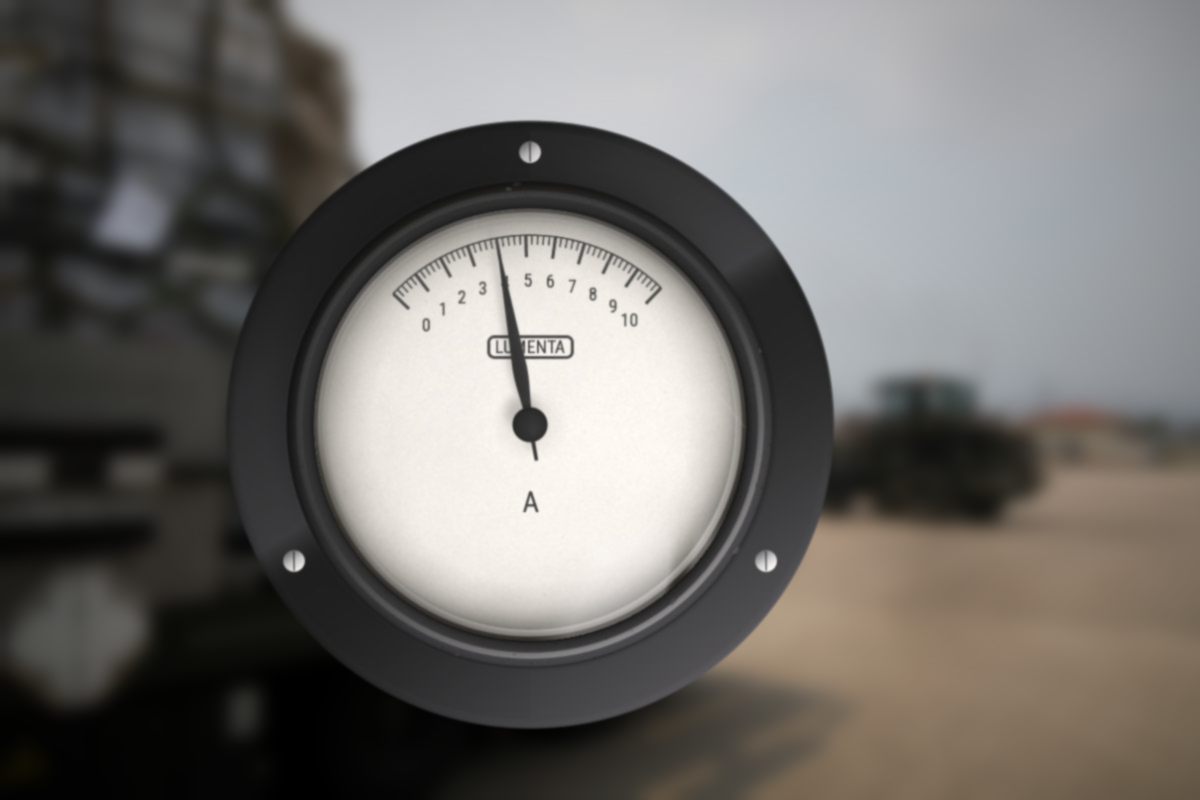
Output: 4 A
